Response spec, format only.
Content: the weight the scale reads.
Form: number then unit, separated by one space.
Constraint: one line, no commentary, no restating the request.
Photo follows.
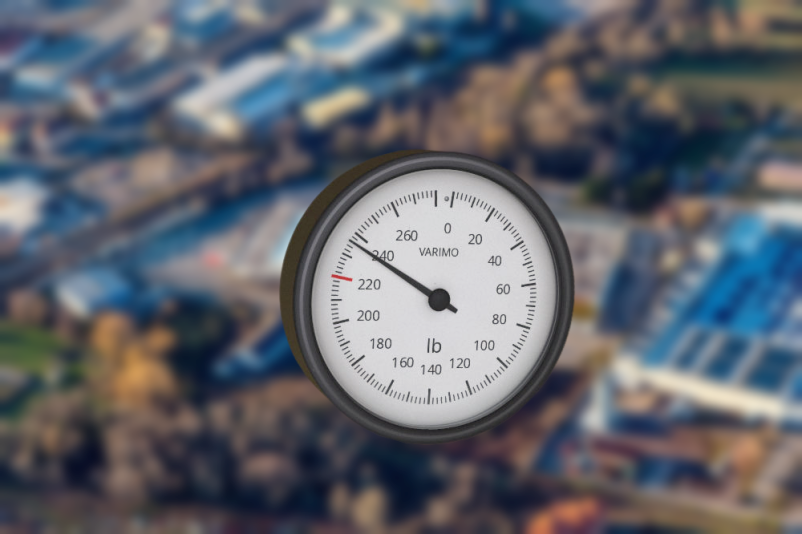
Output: 236 lb
